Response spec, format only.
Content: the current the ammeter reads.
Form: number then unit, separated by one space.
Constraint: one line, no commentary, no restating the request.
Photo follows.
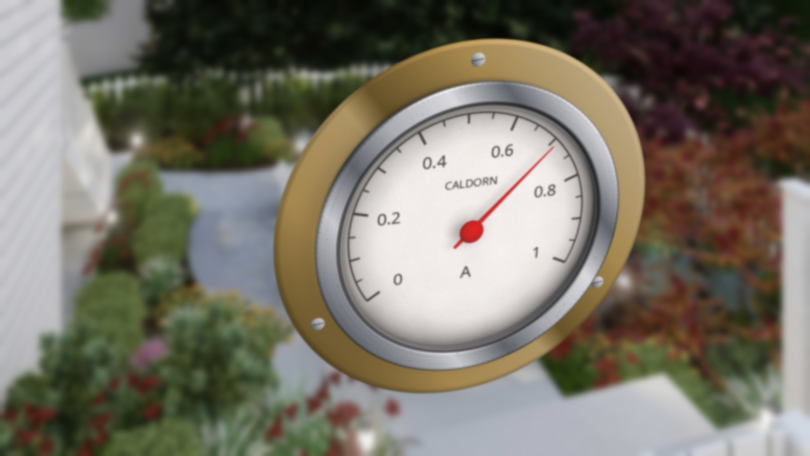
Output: 0.7 A
